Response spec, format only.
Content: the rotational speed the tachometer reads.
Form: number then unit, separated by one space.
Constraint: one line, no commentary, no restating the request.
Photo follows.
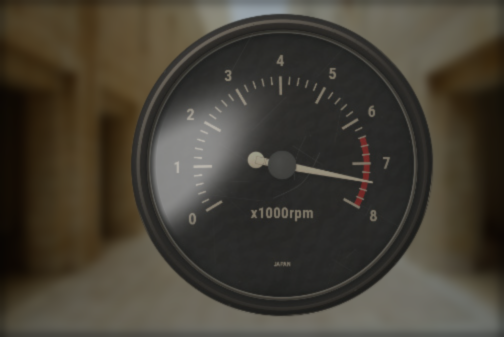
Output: 7400 rpm
